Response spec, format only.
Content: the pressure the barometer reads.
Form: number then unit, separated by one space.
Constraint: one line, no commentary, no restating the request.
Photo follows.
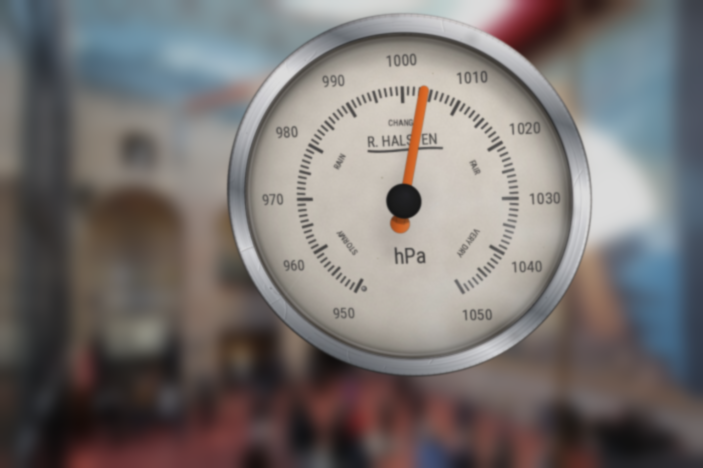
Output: 1004 hPa
